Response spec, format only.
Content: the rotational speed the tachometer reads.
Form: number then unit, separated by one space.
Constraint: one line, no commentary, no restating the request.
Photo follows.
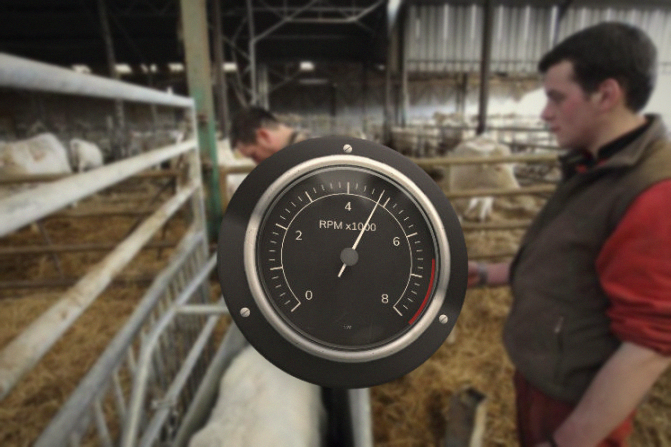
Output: 4800 rpm
